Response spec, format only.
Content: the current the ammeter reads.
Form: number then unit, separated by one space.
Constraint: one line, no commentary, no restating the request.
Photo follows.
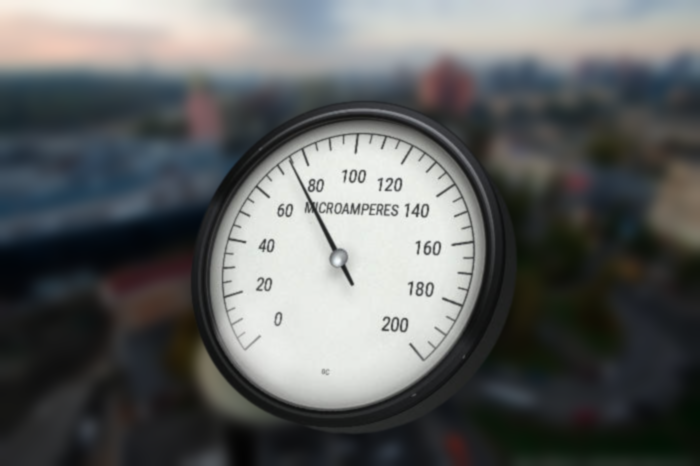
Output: 75 µA
